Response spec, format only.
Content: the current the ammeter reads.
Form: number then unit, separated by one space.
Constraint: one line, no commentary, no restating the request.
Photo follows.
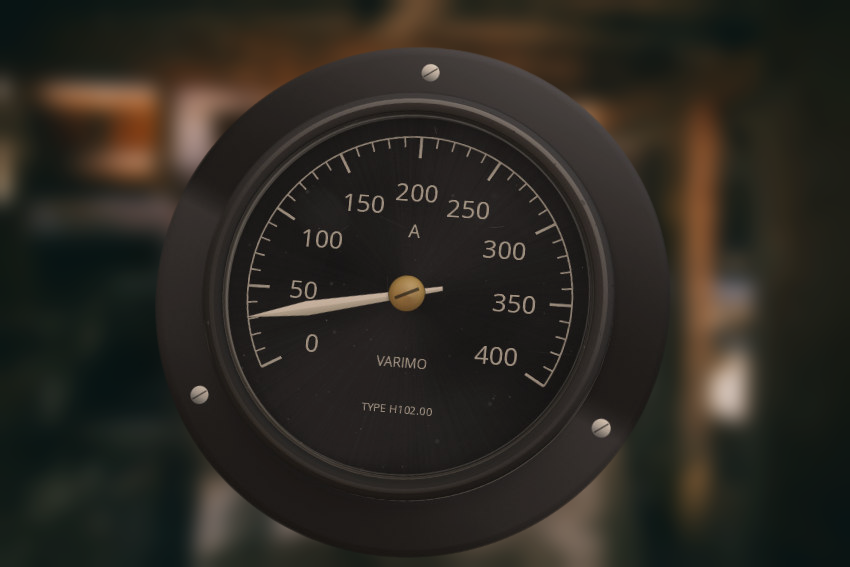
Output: 30 A
